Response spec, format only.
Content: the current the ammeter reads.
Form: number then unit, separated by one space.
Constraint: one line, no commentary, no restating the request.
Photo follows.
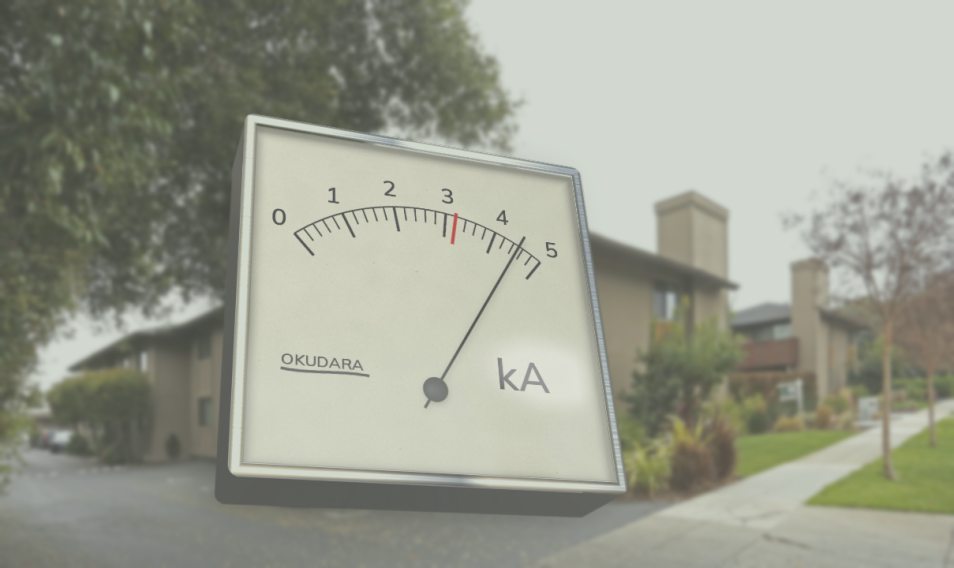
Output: 4.5 kA
